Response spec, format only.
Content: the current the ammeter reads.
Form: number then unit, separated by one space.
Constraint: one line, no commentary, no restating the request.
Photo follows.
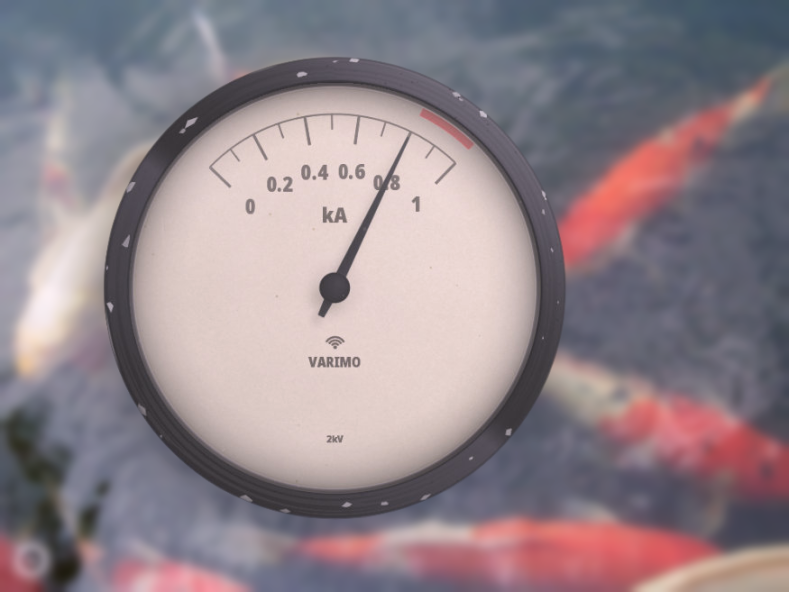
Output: 0.8 kA
